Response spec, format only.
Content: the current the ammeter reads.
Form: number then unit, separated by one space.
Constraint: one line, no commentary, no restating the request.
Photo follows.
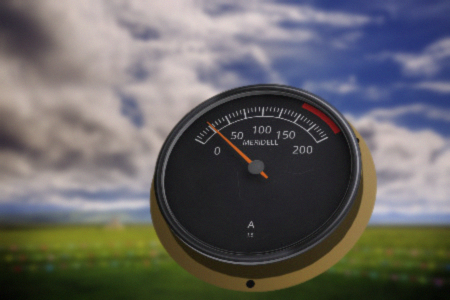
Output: 25 A
